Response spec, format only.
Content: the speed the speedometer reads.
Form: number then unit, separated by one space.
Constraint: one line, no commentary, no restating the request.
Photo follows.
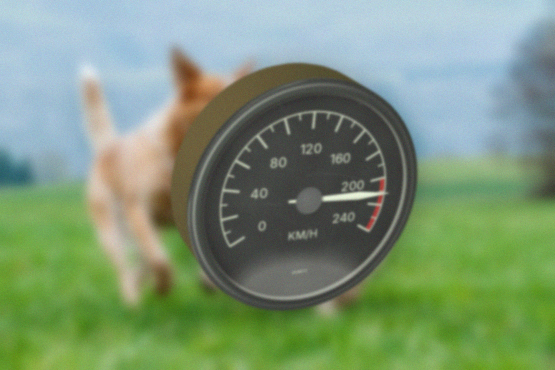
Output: 210 km/h
